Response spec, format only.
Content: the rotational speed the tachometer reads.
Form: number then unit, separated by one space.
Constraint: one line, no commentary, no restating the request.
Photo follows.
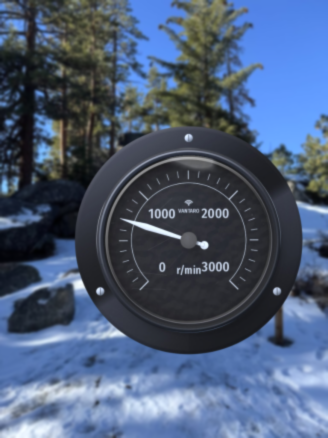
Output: 700 rpm
